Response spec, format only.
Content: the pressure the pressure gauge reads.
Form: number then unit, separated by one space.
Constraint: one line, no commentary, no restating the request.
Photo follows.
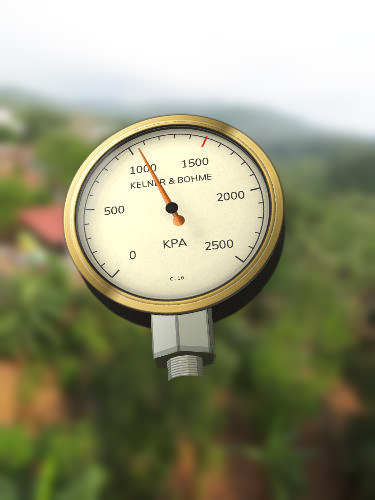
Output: 1050 kPa
